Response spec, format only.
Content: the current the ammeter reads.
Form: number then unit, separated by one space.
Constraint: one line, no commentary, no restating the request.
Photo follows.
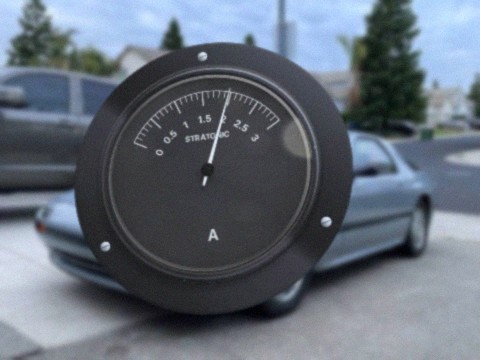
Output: 2 A
